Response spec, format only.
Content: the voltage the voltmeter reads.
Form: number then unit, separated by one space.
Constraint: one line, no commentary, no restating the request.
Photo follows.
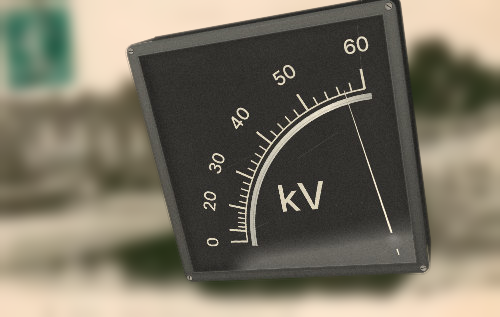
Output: 57 kV
